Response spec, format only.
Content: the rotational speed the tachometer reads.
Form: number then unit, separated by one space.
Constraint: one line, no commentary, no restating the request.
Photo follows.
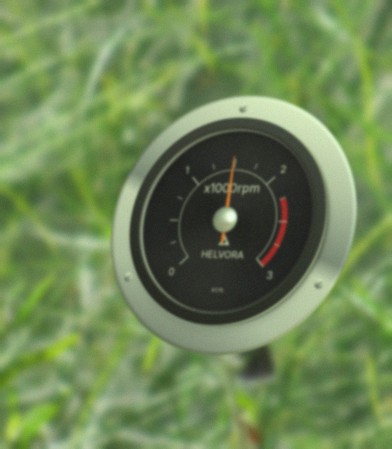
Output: 1500 rpm
